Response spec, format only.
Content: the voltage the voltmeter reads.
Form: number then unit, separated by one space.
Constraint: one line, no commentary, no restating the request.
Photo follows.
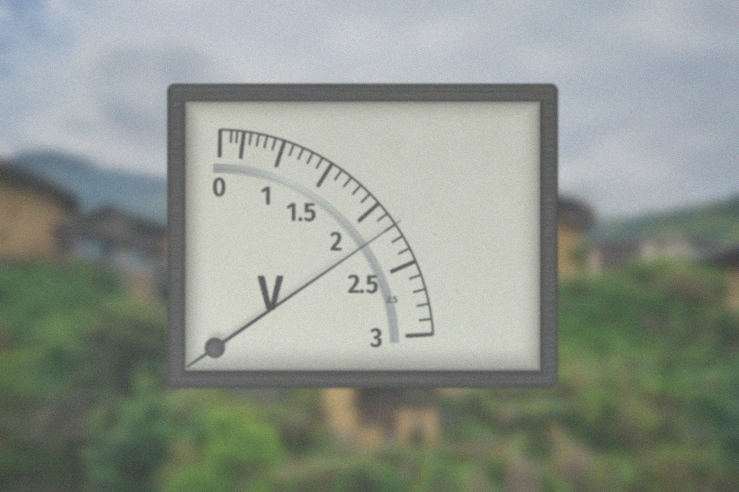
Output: 2.2 V
